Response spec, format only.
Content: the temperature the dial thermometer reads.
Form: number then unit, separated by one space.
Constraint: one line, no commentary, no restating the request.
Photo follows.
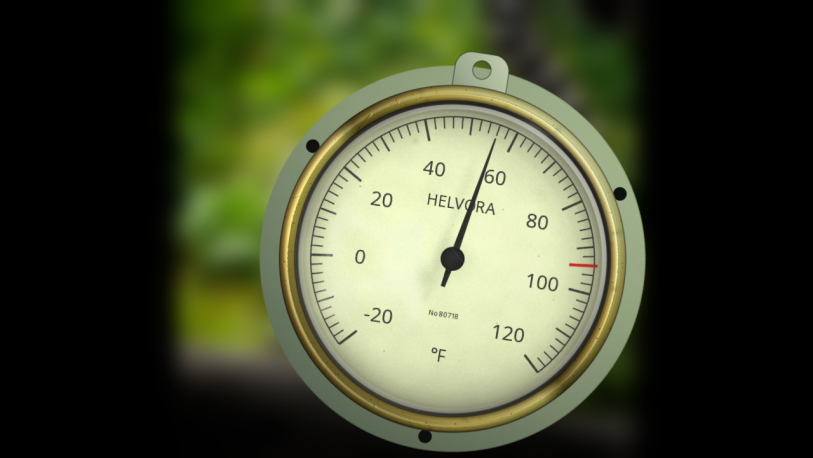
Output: 56 °F
